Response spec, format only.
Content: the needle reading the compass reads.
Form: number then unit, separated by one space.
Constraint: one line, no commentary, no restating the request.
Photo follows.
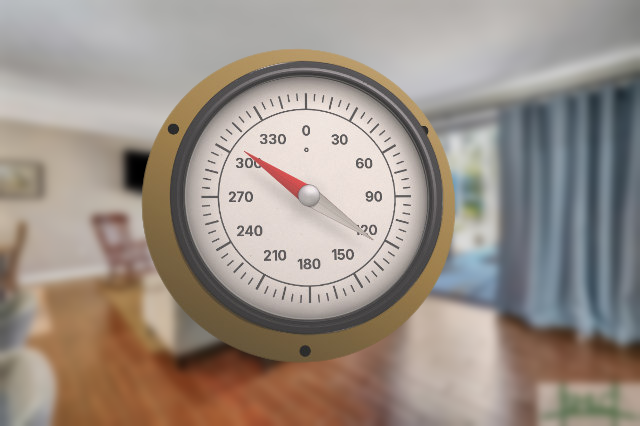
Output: 305 °
